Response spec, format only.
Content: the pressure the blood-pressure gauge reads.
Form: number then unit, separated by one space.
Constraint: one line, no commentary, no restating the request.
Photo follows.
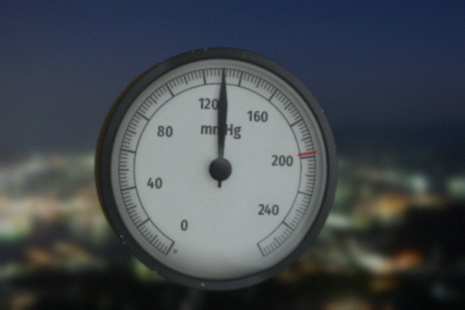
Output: 130 mmHg
